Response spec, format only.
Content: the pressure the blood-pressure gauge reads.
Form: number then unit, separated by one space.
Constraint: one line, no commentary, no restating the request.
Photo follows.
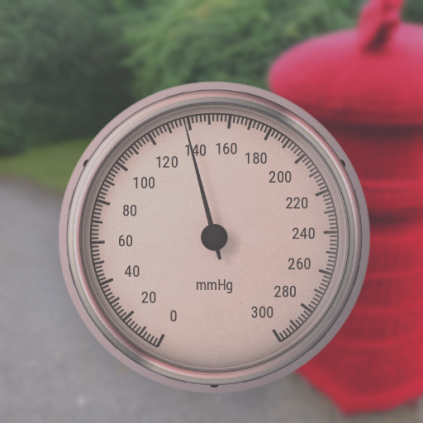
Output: 138 mmHg
